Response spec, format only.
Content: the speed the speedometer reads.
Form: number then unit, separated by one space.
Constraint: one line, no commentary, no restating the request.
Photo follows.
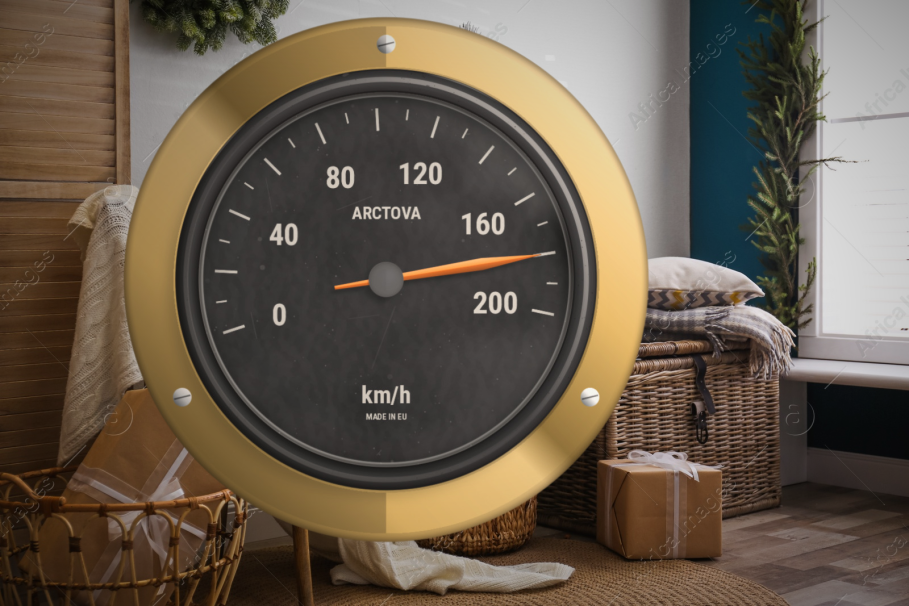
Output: 180 km/h
